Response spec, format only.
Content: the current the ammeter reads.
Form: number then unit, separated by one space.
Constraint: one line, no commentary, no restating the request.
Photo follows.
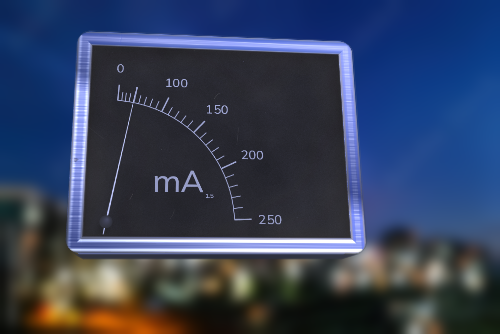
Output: 50 mA
